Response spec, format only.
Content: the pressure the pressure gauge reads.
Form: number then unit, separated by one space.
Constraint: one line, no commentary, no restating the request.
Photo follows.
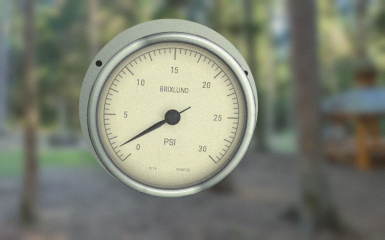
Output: 1.5 psi
